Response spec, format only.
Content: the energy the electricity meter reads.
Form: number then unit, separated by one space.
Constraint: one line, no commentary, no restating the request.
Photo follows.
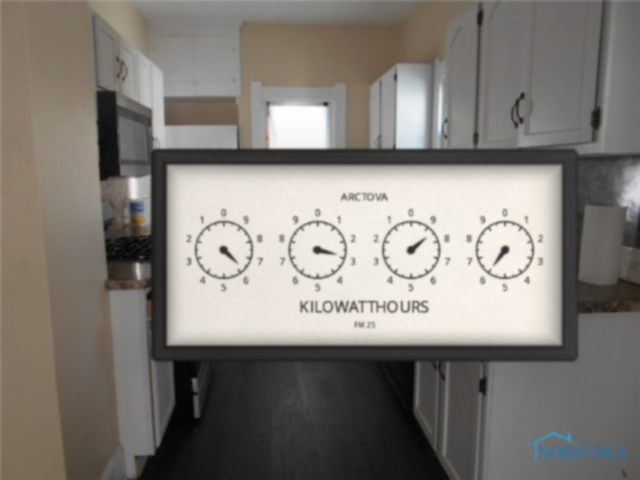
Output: 6286 kWh
